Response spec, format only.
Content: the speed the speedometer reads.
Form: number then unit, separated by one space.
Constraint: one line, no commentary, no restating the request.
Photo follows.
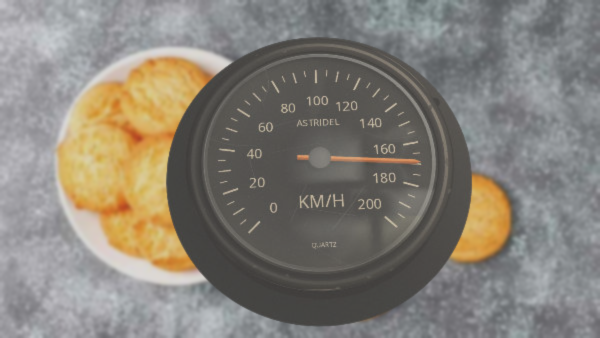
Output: 170 km/h
